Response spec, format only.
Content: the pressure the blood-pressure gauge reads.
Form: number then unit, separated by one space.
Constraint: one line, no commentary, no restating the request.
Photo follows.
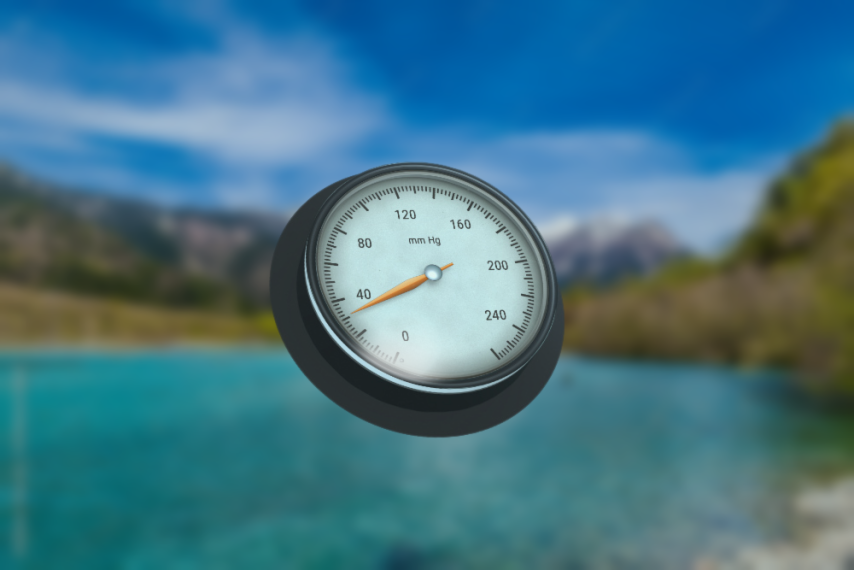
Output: 30 mmHg
